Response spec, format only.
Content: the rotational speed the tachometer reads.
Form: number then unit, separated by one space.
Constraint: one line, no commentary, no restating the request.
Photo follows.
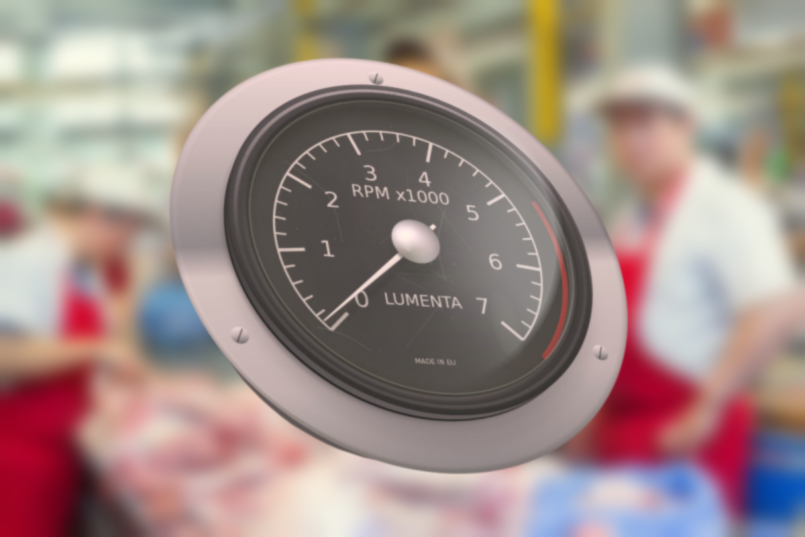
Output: 100 rpm
